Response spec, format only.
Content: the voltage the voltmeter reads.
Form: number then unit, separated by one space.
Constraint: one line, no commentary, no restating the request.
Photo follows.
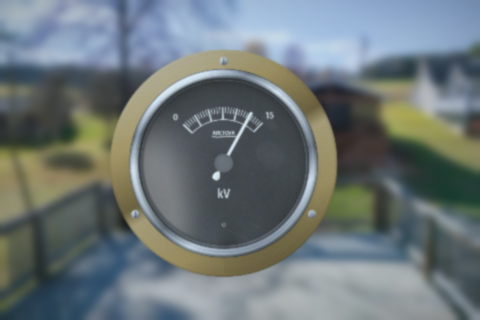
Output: 12.5 kV
